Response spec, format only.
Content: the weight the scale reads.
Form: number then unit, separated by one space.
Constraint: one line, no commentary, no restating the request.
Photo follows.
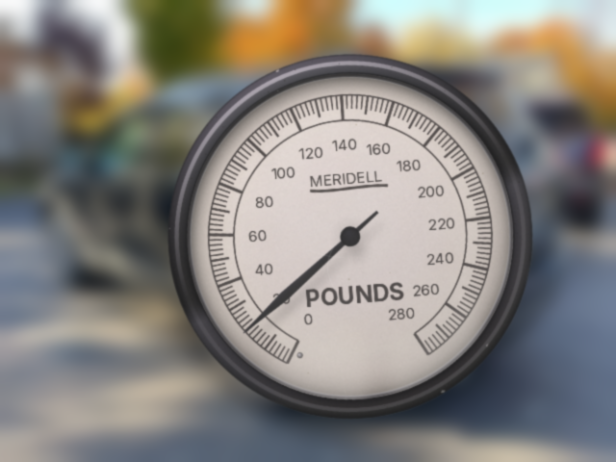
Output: 20 lb
